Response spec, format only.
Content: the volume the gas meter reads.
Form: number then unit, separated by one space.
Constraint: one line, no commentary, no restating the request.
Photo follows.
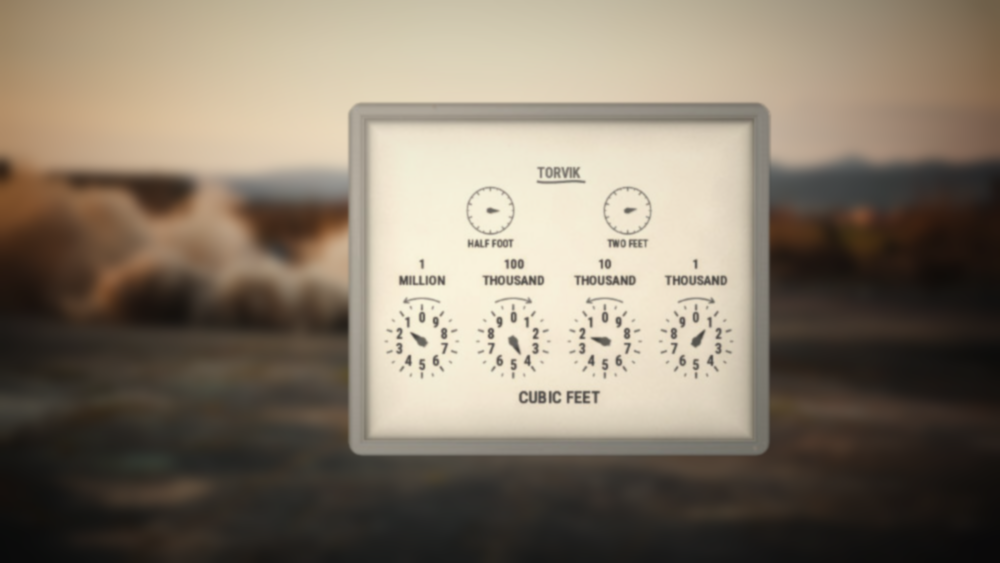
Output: 142100 ft³
